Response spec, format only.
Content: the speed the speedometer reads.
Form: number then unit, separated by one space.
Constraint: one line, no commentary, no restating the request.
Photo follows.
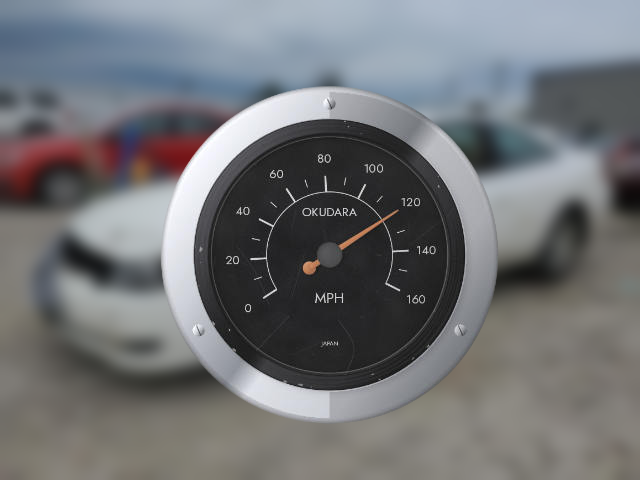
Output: 120 mph
